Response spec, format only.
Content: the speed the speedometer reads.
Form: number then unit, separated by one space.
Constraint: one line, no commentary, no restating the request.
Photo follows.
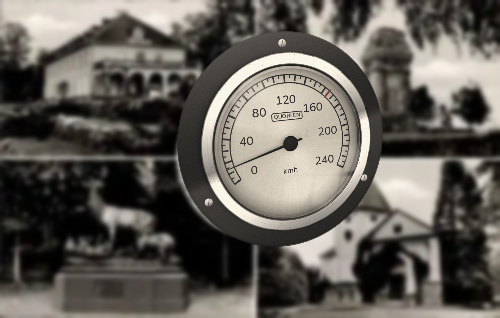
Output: 15 km/h
